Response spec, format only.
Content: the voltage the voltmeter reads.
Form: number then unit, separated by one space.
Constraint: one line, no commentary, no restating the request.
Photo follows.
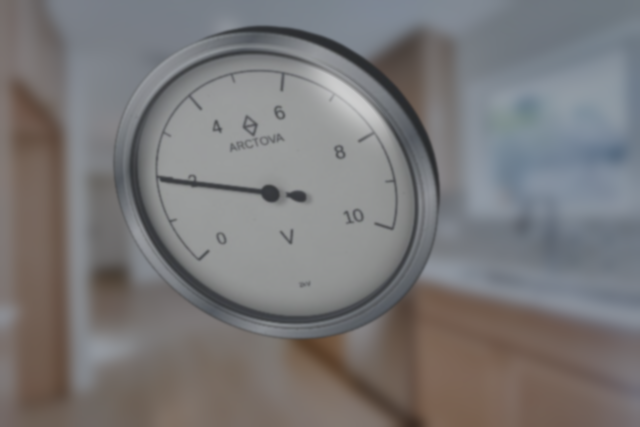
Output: 2 V
